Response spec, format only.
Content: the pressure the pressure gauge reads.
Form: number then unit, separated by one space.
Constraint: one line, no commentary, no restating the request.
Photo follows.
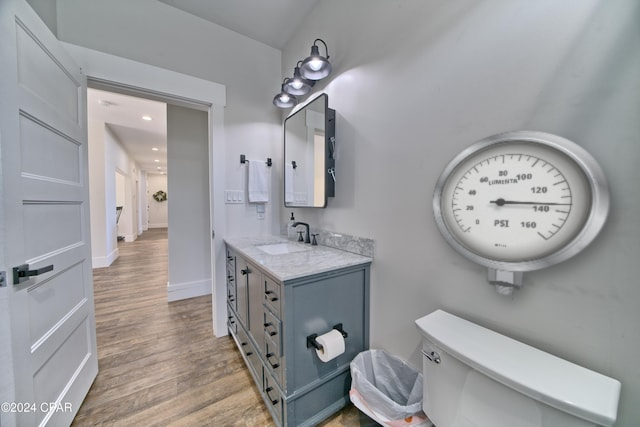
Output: 135 psi
